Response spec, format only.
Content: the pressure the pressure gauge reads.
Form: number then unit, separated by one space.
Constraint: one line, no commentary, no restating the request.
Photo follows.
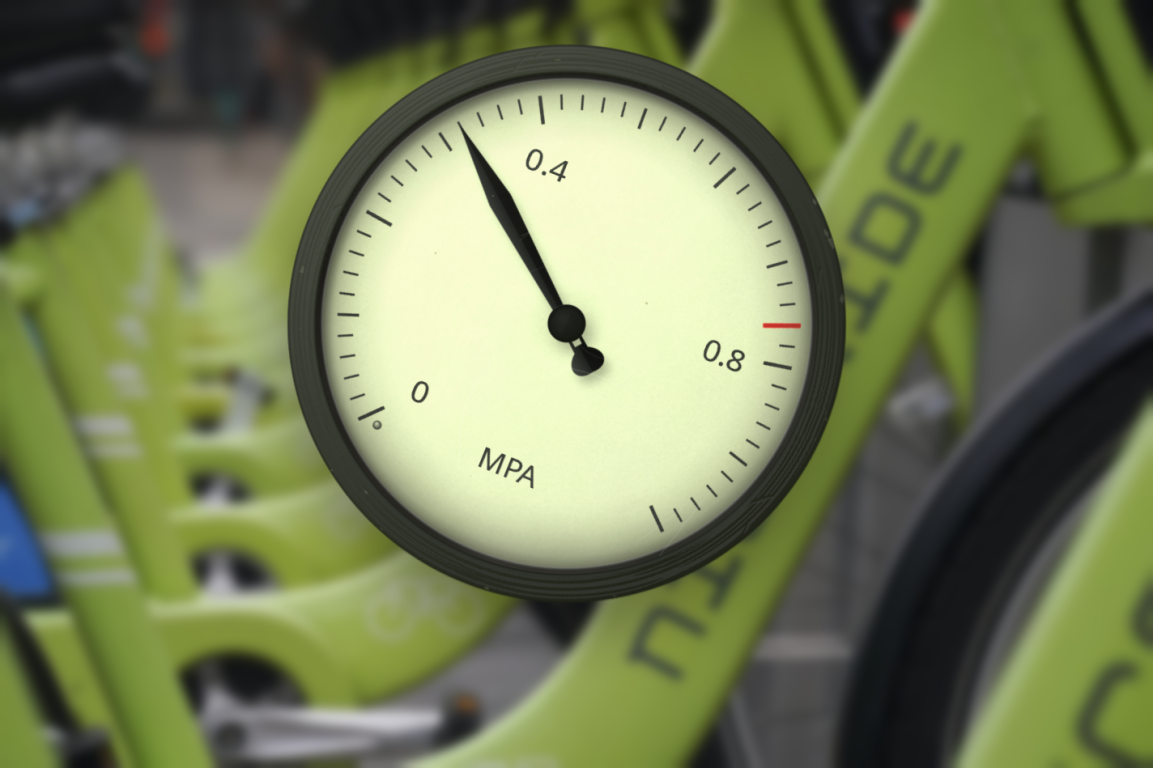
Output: 0.32 MPa
